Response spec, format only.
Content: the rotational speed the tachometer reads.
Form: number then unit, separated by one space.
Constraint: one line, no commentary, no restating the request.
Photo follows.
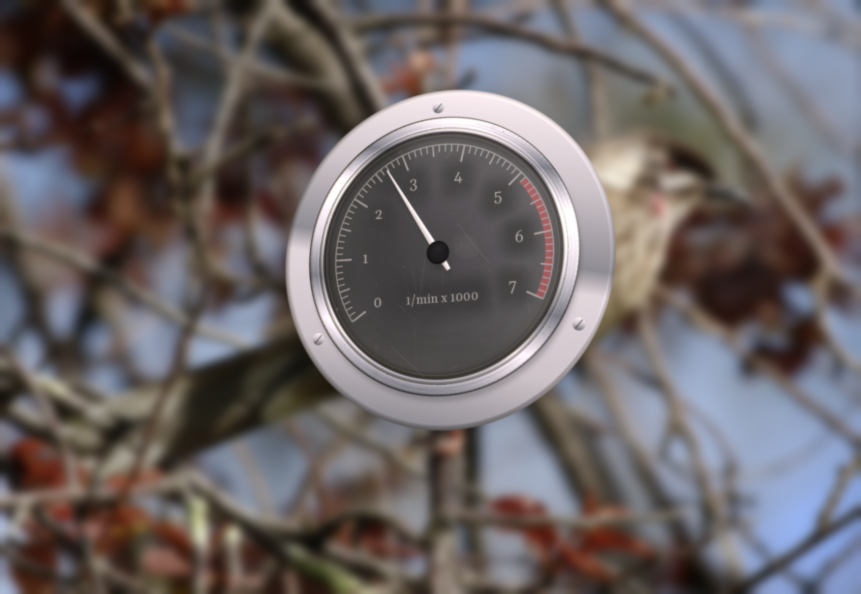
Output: 2700 rpm
